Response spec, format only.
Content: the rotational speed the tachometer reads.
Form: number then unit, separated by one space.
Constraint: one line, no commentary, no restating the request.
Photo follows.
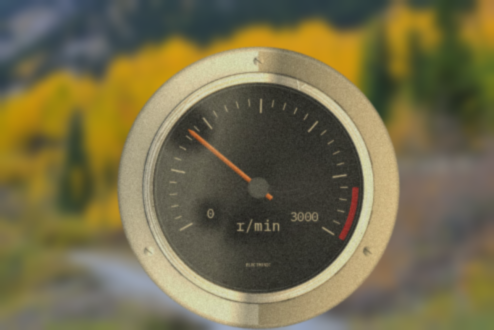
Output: 850 rpm
